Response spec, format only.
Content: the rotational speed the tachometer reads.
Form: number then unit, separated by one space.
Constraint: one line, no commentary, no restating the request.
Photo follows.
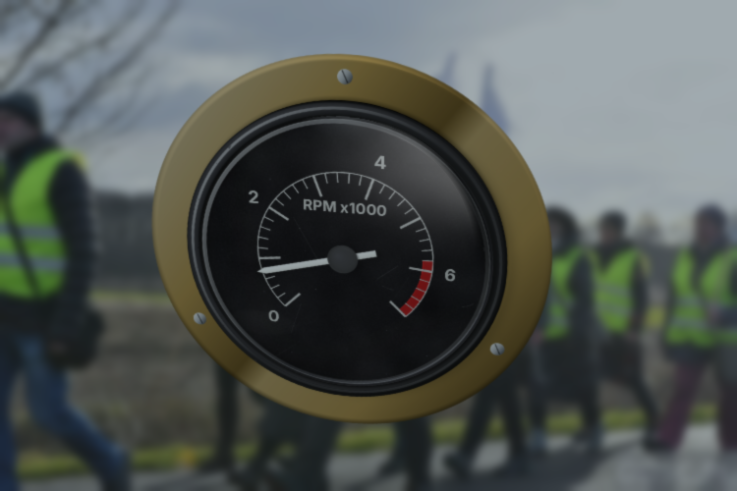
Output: 800 rpm
